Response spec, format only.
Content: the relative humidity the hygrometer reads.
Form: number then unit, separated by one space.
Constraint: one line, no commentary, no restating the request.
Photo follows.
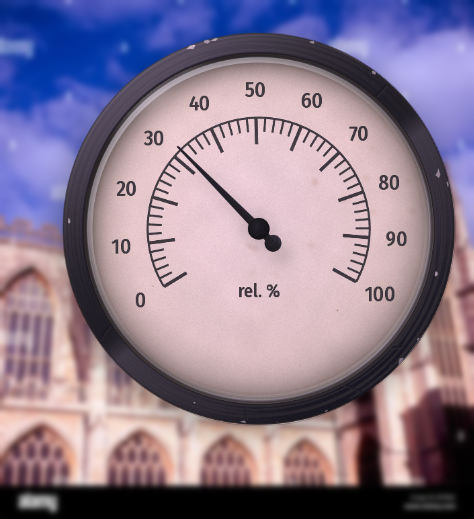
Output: 32 %
